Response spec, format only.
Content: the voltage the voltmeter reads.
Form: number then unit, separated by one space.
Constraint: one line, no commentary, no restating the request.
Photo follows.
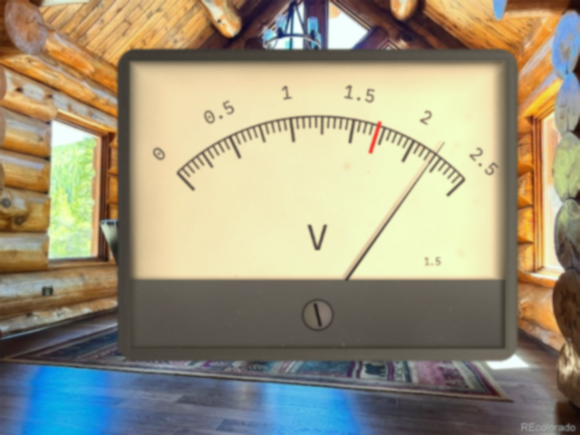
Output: 2.2 V
